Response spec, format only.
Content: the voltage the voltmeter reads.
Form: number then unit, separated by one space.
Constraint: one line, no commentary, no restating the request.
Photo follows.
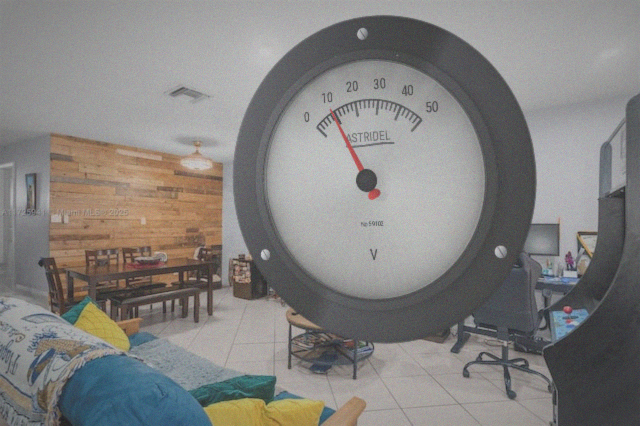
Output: 10 V
